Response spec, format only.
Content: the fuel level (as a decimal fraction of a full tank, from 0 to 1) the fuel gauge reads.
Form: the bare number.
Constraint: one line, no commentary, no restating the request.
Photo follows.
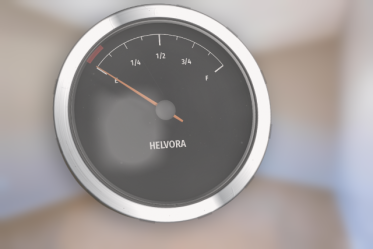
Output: 0
